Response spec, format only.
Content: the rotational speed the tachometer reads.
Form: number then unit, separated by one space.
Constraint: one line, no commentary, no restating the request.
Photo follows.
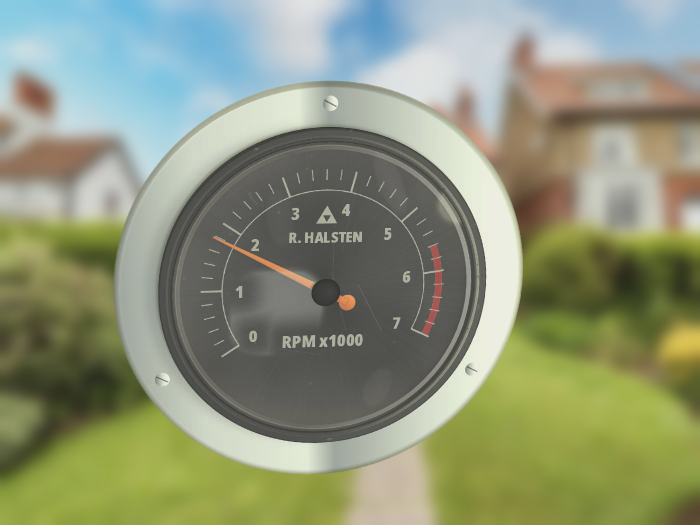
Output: 1800 rpm
